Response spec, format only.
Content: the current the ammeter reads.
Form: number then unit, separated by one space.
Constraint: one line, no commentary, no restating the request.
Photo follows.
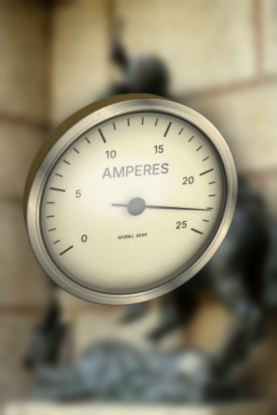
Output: 23 A
